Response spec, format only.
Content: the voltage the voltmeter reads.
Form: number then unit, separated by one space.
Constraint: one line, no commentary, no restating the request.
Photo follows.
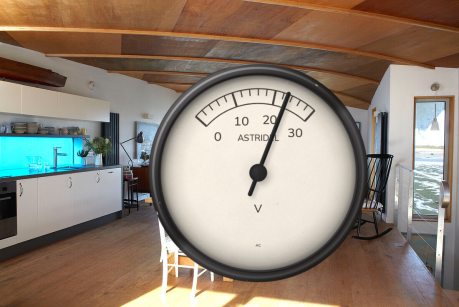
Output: 23 V
